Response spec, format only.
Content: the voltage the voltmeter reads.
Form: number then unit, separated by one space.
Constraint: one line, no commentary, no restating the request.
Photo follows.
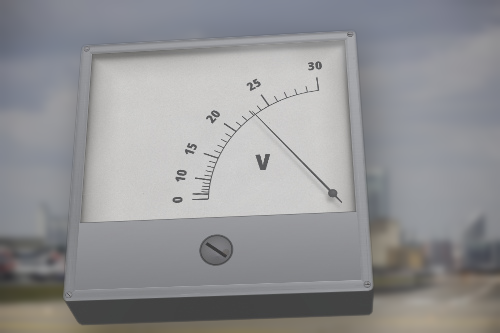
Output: 23 V
